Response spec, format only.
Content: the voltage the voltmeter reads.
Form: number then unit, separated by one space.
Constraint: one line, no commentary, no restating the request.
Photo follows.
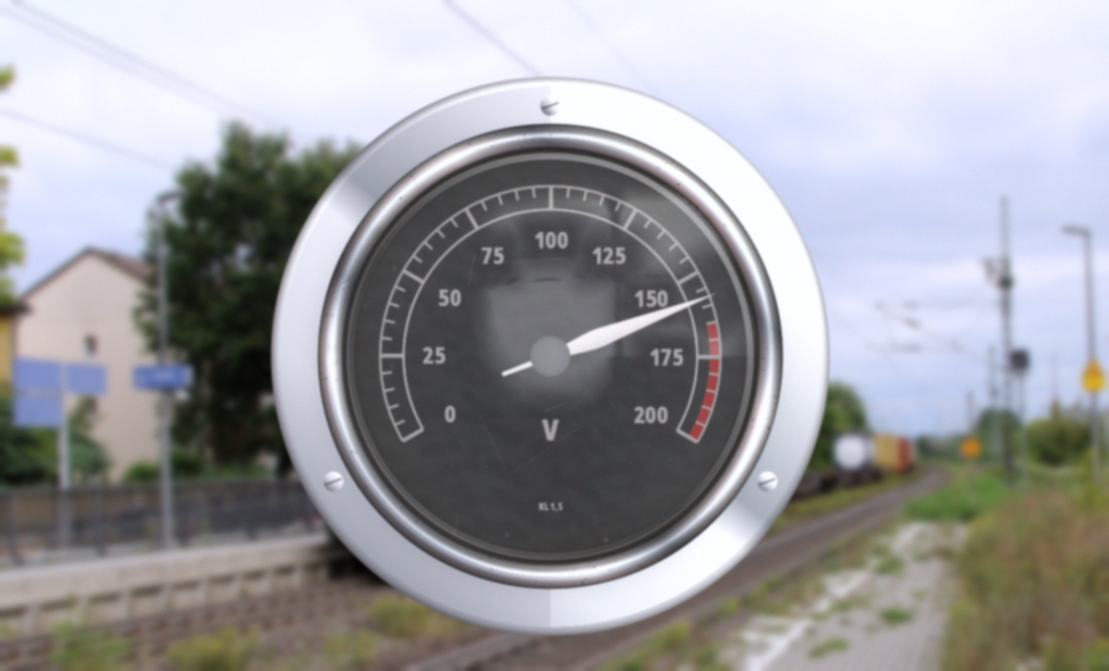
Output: 157.5 V
